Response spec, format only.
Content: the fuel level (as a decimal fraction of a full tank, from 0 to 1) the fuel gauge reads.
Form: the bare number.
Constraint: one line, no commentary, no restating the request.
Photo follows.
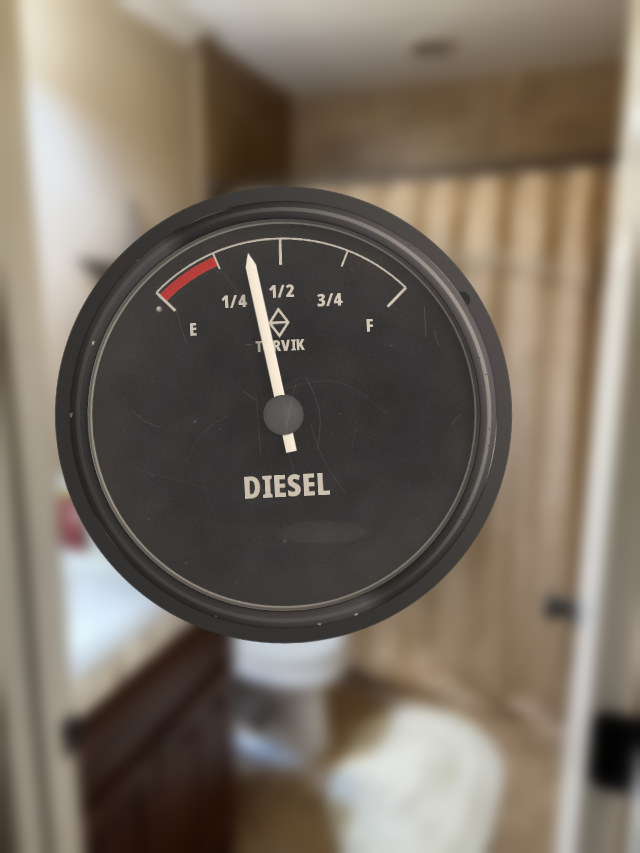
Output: 0.375
